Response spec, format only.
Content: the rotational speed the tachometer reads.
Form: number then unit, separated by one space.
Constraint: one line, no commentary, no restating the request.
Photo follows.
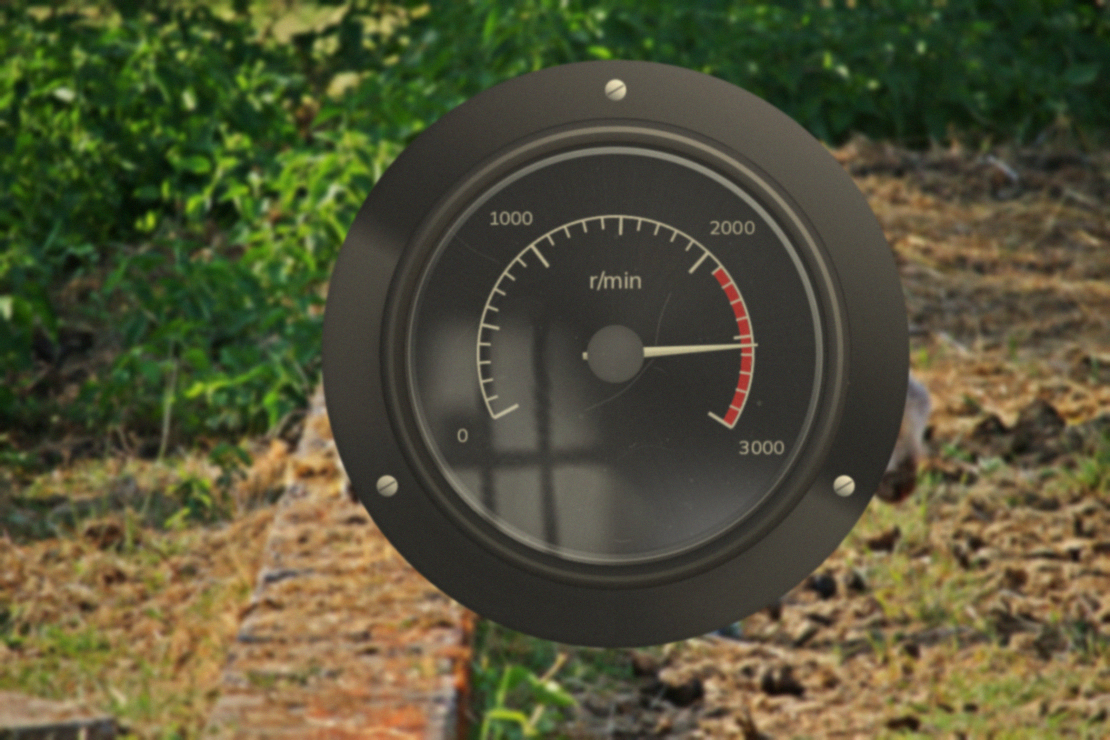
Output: 2550 rpm
